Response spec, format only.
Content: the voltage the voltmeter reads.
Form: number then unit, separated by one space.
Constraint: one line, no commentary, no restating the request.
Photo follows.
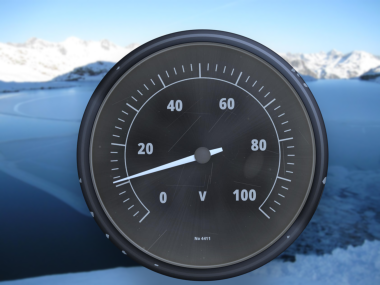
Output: 11 V
